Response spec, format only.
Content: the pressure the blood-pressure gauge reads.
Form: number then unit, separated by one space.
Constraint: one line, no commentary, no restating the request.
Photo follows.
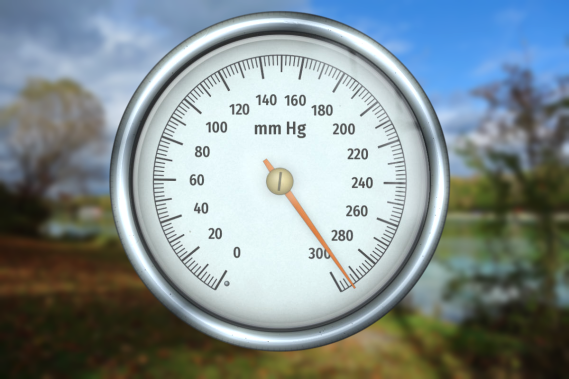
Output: 294 mmHg
